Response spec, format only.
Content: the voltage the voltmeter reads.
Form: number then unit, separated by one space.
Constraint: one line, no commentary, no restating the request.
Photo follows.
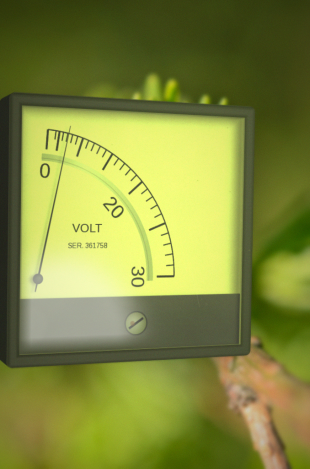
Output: 7 V
